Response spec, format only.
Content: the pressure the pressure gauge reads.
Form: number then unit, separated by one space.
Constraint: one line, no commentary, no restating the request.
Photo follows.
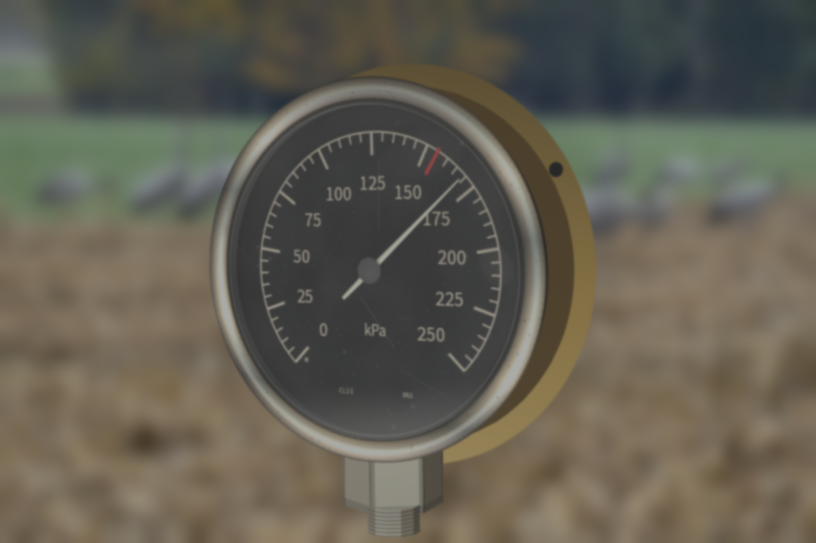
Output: 170 kPa
